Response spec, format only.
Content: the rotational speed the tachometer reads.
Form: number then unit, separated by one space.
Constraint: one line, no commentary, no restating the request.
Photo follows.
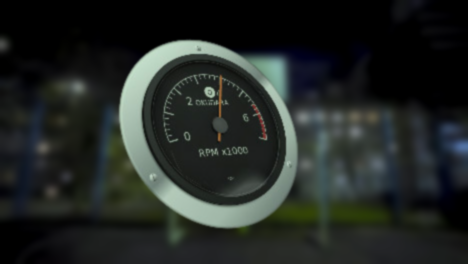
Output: 4000 rpm
